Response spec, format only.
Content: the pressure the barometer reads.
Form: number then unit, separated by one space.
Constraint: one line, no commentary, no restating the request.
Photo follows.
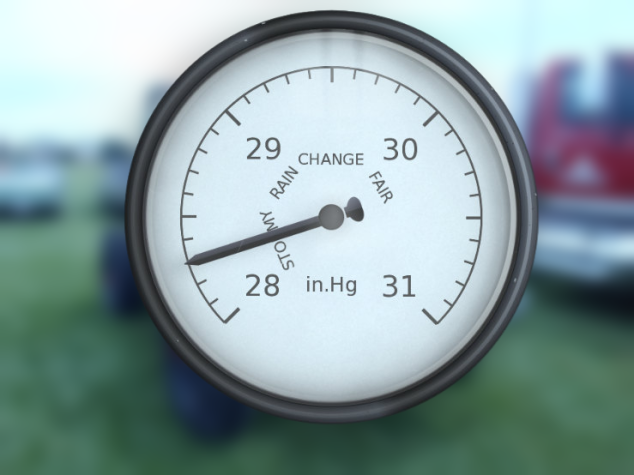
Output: 28.3 inHg
